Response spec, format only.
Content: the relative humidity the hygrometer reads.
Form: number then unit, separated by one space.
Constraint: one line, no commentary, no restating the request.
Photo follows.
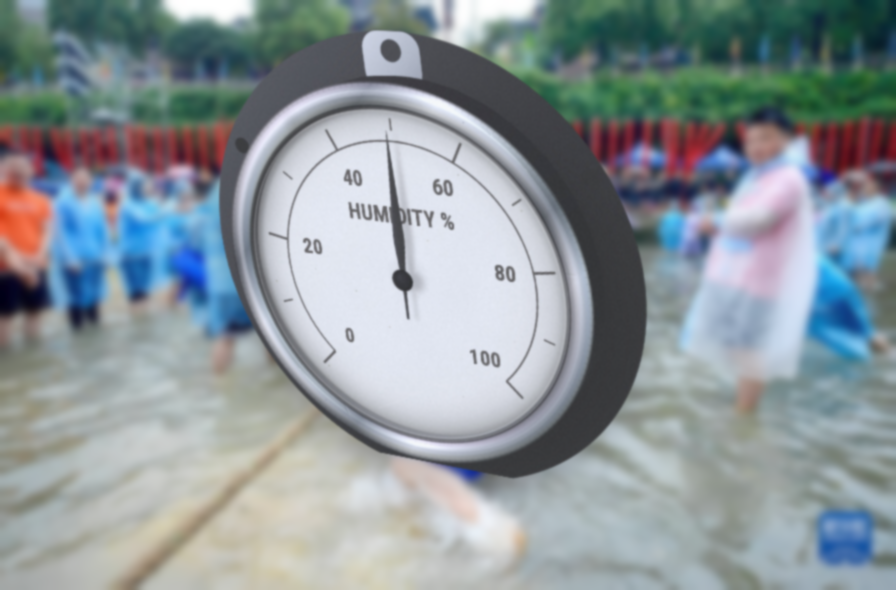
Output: 50 %
